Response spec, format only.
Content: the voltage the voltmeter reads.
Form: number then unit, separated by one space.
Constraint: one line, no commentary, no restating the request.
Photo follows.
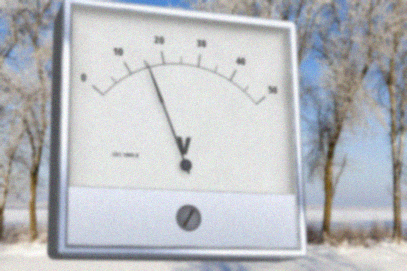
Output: 15 V
